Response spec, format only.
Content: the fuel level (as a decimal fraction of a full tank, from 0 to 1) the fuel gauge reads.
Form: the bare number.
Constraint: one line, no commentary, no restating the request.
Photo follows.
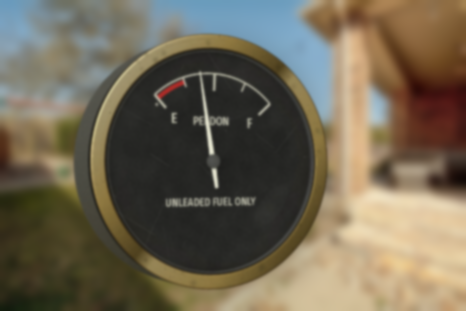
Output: 0.375
